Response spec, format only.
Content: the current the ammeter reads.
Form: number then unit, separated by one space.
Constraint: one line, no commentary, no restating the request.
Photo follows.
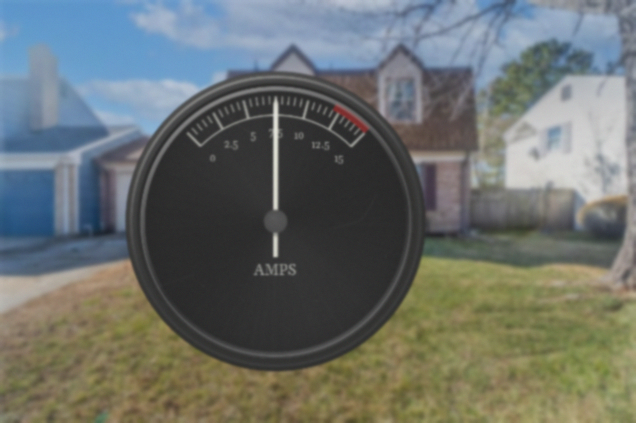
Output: 7.5 A
